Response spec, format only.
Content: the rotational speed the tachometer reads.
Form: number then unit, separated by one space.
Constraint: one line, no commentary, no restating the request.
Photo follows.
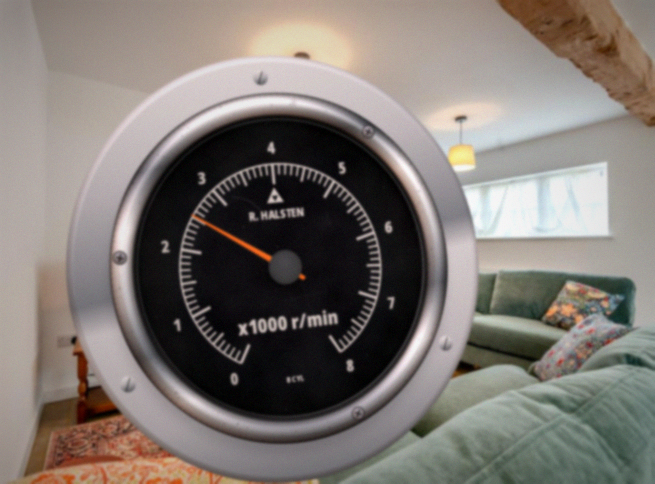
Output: 2500 rpm
